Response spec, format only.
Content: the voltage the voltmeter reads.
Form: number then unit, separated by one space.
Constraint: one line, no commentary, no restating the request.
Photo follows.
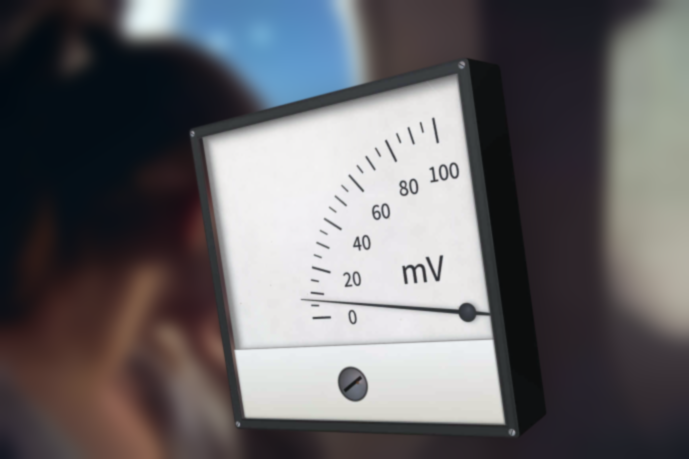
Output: 7.5 mV
